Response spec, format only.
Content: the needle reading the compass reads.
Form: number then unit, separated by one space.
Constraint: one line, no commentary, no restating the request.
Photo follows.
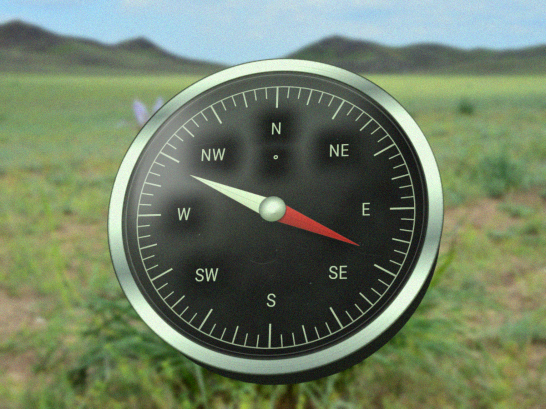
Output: 115 °
